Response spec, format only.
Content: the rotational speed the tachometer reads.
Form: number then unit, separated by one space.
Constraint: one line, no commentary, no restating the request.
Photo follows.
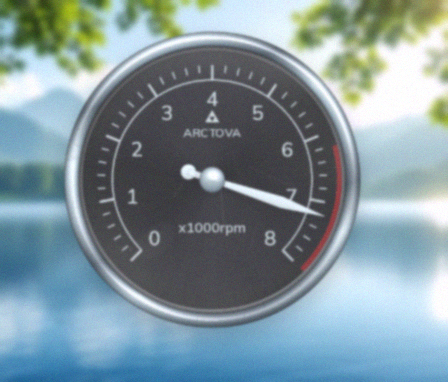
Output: 7200 rpm
